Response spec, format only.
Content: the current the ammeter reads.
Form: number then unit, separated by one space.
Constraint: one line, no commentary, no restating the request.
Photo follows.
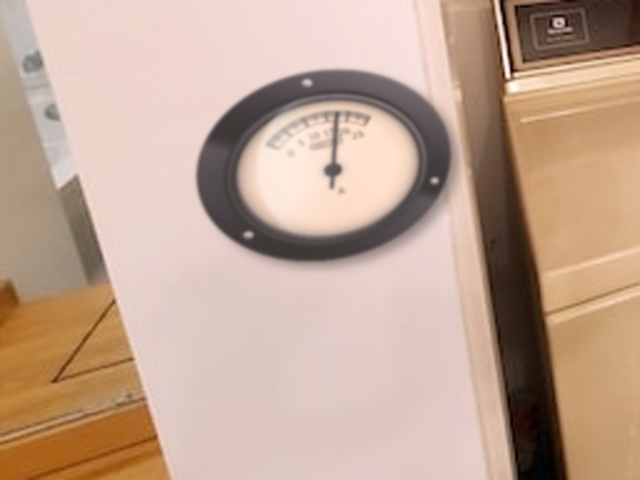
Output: 17.5 A
